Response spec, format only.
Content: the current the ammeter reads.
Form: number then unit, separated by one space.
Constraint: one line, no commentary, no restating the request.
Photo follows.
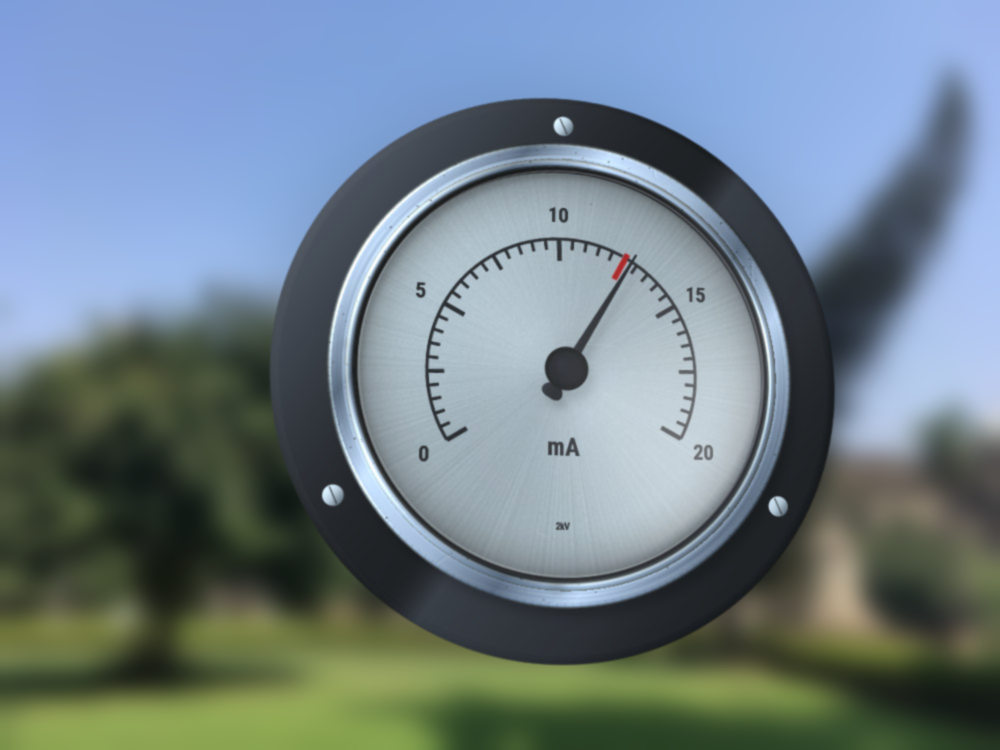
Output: 12.75 mA
